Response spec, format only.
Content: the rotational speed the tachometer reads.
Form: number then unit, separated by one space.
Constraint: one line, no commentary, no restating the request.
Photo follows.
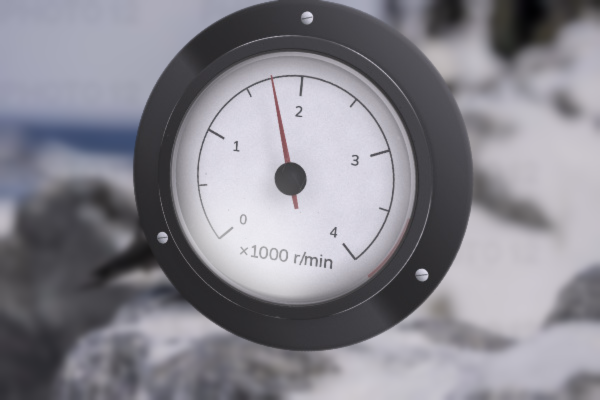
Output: 1750 rpm
